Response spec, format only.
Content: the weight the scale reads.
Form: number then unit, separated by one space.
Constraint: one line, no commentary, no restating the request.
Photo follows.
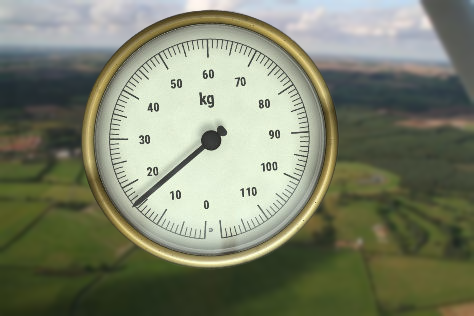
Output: 16 kg
